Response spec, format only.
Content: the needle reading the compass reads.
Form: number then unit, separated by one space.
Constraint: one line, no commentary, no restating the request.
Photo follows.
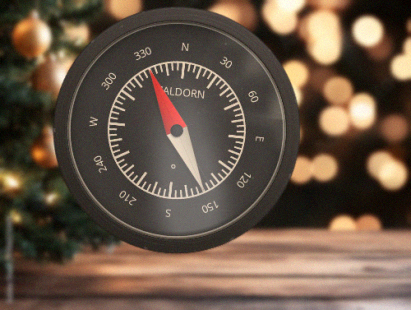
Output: 330 °
